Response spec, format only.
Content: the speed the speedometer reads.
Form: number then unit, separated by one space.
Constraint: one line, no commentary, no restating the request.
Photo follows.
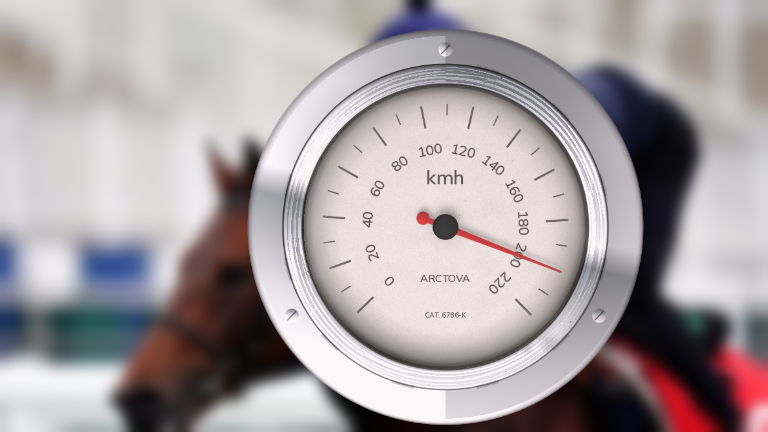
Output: 200 km/h
